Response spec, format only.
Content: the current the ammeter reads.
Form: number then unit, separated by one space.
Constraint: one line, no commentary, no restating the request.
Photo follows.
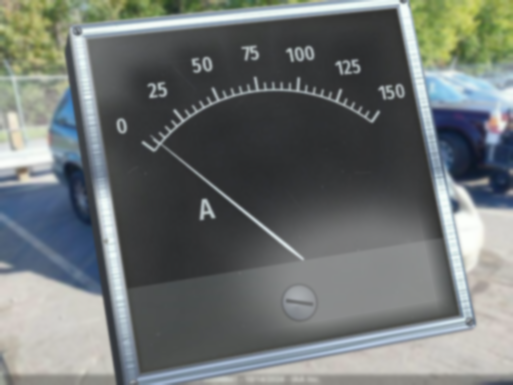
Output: 5 A
